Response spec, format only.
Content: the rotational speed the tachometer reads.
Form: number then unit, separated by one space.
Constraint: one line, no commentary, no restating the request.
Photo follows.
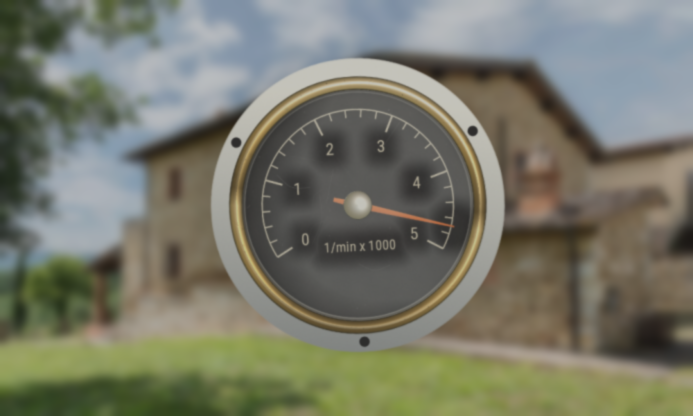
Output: 4700 rpm
